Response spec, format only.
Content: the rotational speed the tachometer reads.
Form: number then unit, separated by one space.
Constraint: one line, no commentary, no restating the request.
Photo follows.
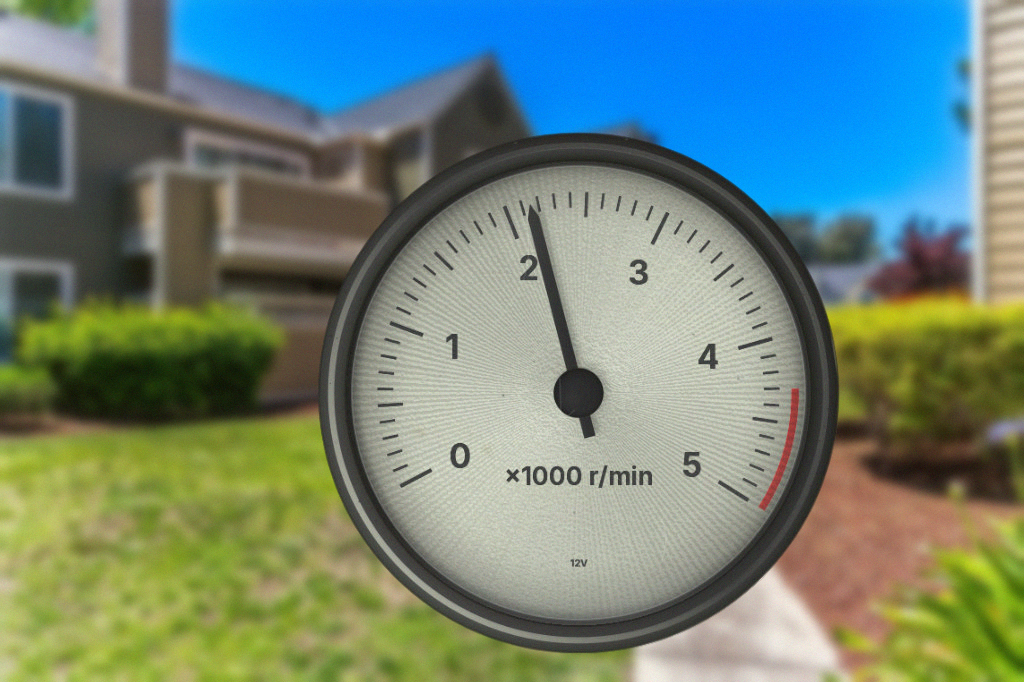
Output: 2150 rpm
